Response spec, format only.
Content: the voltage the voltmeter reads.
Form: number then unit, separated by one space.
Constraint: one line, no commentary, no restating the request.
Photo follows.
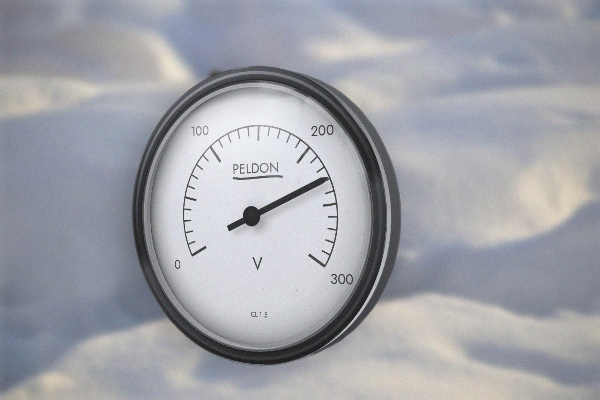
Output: 230 V
